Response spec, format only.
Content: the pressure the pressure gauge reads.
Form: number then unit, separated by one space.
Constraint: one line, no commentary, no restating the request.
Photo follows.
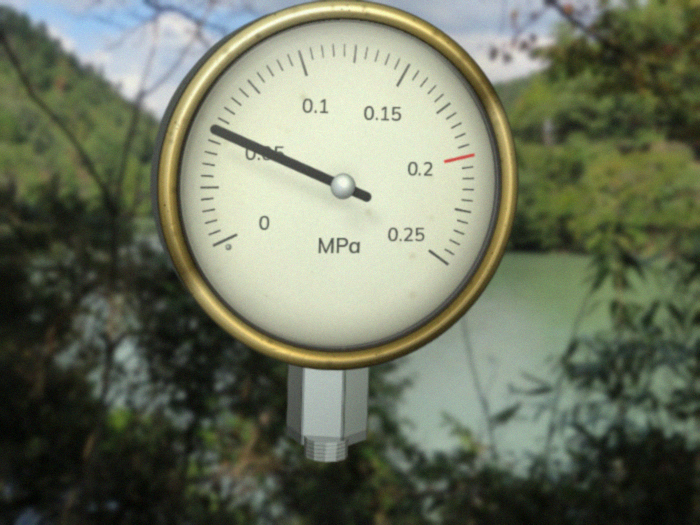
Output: 0.05 MPa
